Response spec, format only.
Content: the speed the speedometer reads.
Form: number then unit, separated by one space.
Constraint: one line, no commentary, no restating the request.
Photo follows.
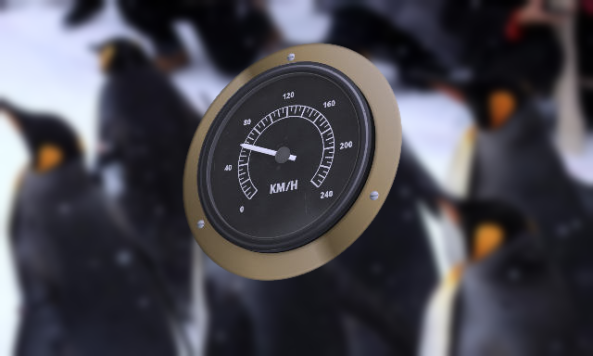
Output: 60 km/h
